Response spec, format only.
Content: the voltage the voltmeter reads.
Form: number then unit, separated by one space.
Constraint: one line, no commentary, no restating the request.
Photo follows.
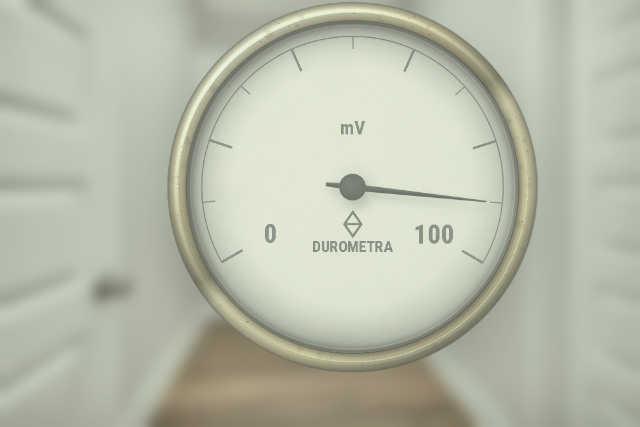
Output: 90 mV
